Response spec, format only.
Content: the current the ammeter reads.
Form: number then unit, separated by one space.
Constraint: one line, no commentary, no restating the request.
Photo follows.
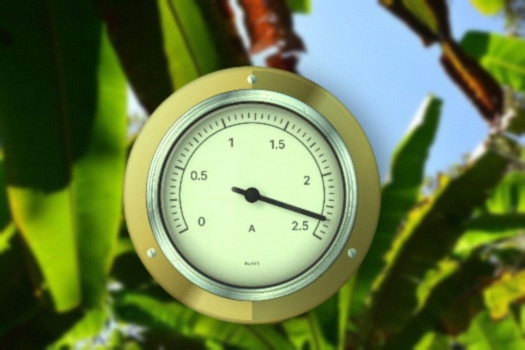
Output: 2.35 A
